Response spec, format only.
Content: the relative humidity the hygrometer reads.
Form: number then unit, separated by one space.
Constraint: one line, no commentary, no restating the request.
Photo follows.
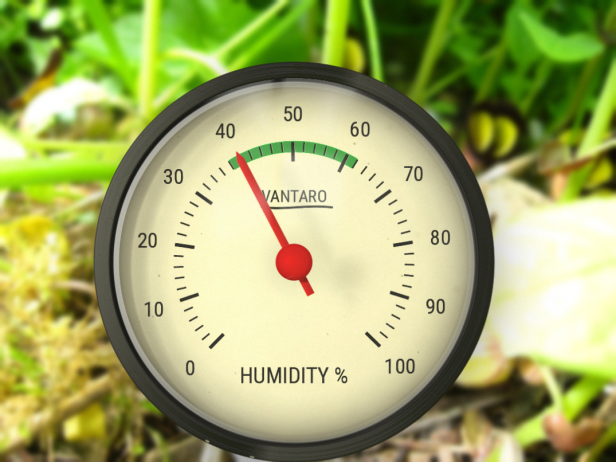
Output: 40 %
